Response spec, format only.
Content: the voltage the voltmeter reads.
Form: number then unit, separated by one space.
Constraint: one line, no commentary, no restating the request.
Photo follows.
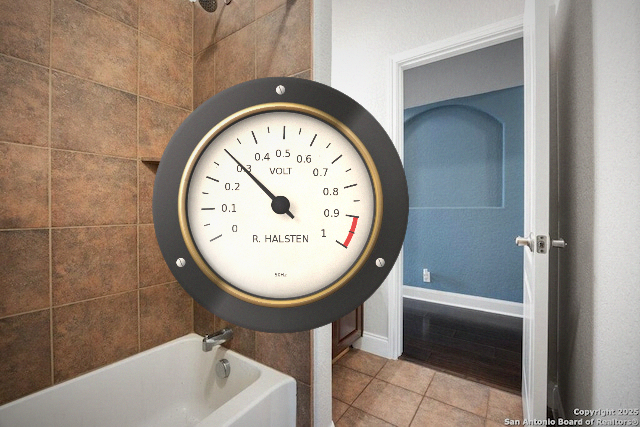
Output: 0.3 V
